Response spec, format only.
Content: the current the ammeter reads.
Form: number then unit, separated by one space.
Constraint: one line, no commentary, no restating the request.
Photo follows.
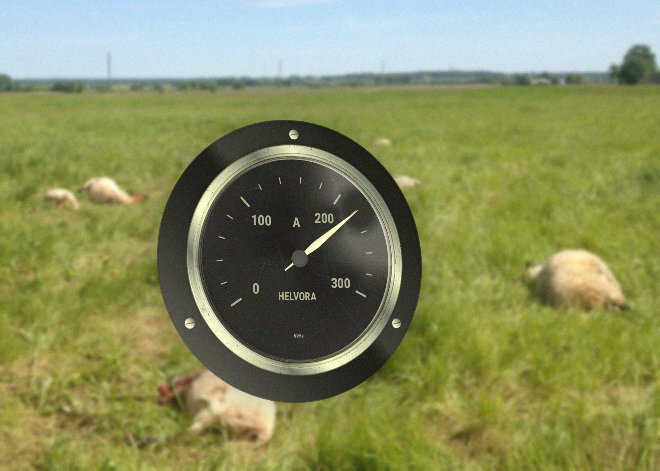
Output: 220 A
